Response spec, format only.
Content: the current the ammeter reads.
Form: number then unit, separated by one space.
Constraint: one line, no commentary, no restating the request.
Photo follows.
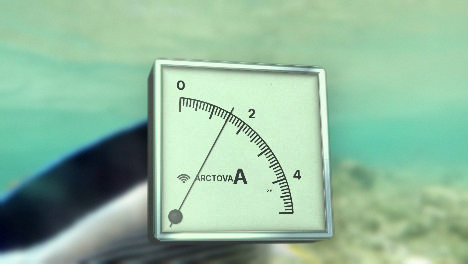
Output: 1.5 A
